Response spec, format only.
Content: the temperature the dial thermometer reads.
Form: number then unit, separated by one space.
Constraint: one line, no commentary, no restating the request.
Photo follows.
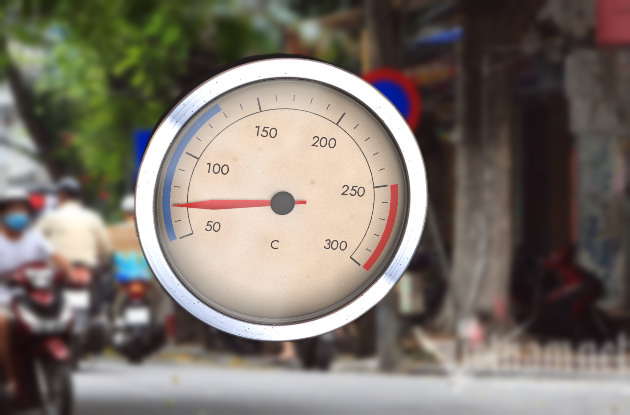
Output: 70 °C
